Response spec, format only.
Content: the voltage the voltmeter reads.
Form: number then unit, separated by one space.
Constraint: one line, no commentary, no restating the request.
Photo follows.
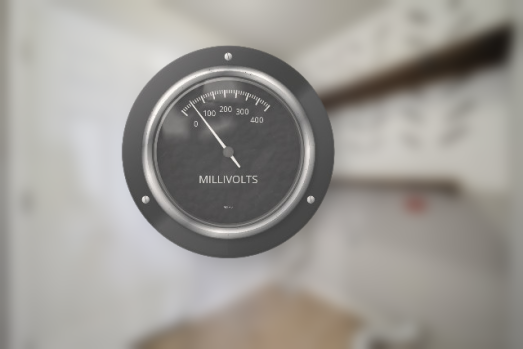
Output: 50 mV
